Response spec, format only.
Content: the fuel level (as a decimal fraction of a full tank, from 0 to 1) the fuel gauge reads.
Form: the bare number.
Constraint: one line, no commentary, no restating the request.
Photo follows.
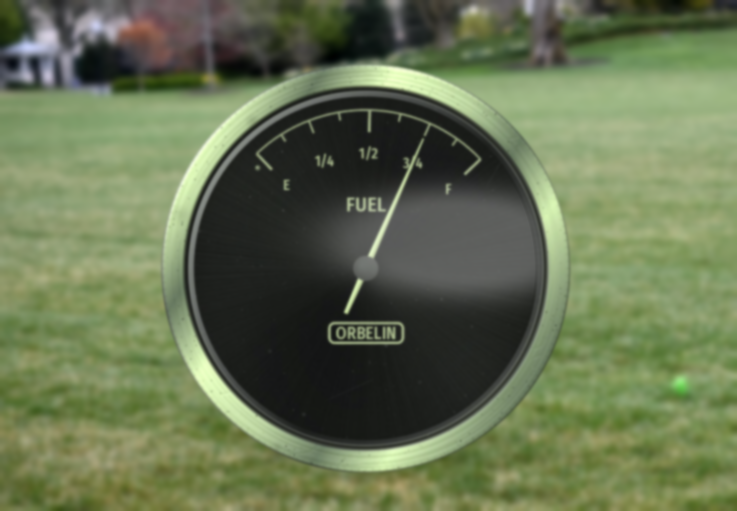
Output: 0.75
